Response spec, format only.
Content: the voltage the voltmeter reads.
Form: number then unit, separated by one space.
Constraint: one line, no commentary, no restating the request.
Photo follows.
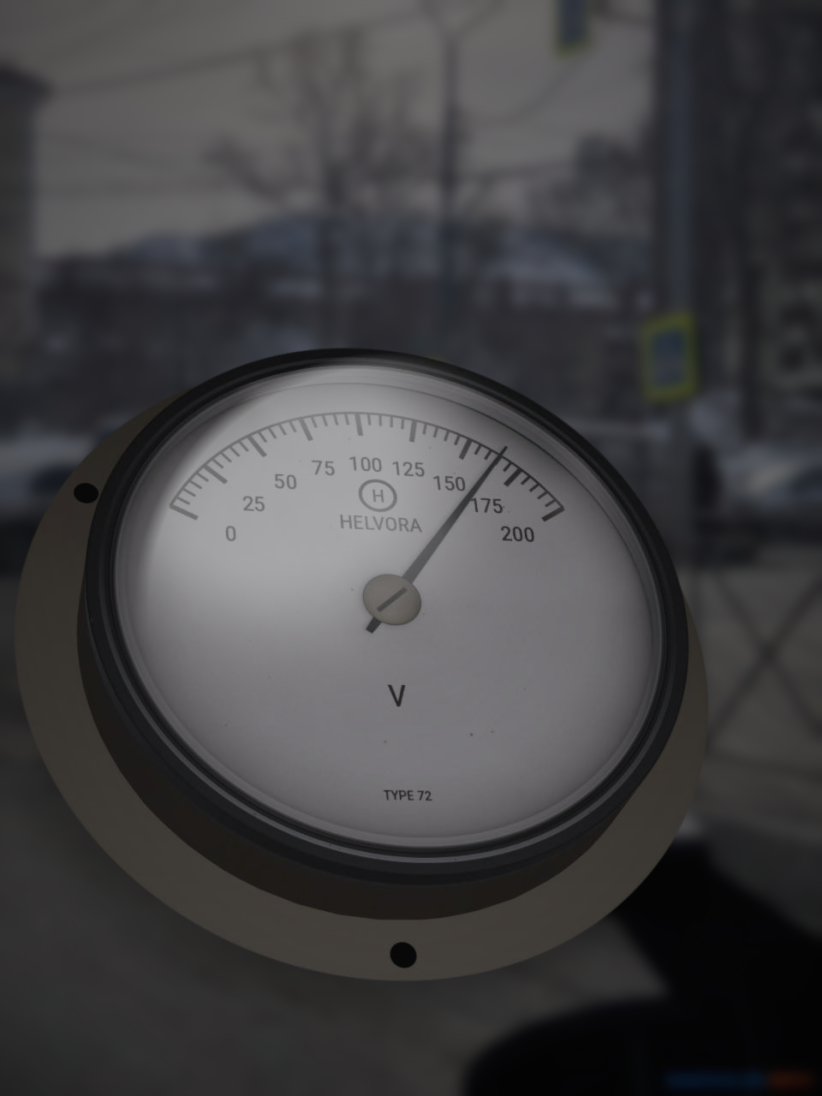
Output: 165 V
